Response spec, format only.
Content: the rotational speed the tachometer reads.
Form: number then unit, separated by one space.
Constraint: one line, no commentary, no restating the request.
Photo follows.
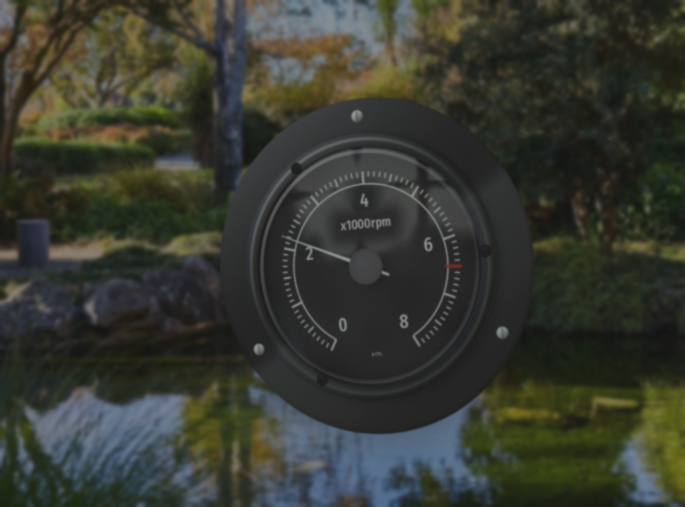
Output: 2200 rpm
